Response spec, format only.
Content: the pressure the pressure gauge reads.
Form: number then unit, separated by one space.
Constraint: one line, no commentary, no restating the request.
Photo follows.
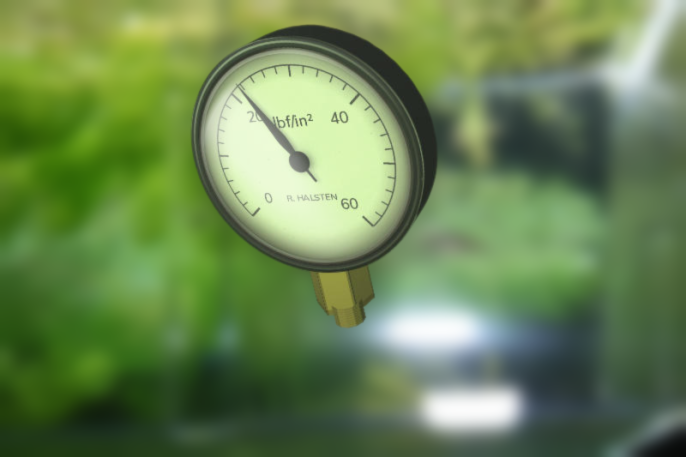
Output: 22 psi
